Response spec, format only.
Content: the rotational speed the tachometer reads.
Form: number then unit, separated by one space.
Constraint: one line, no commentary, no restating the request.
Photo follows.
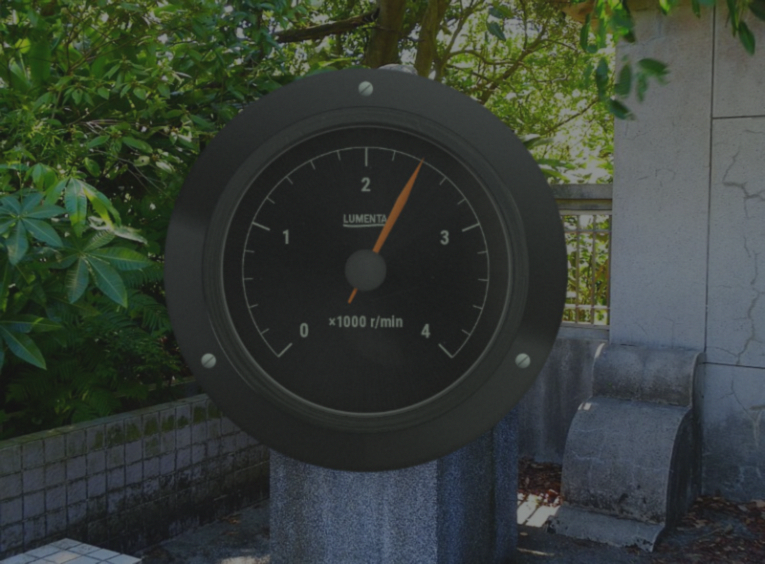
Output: 2400 rpm
